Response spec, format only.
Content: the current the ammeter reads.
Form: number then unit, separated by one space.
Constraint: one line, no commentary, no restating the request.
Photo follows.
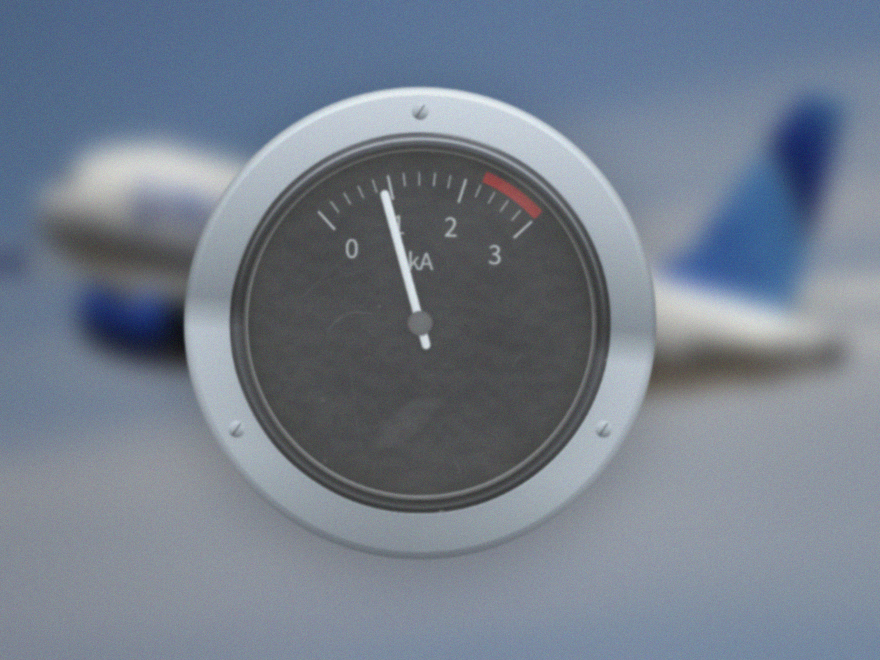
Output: 0.9 kA
